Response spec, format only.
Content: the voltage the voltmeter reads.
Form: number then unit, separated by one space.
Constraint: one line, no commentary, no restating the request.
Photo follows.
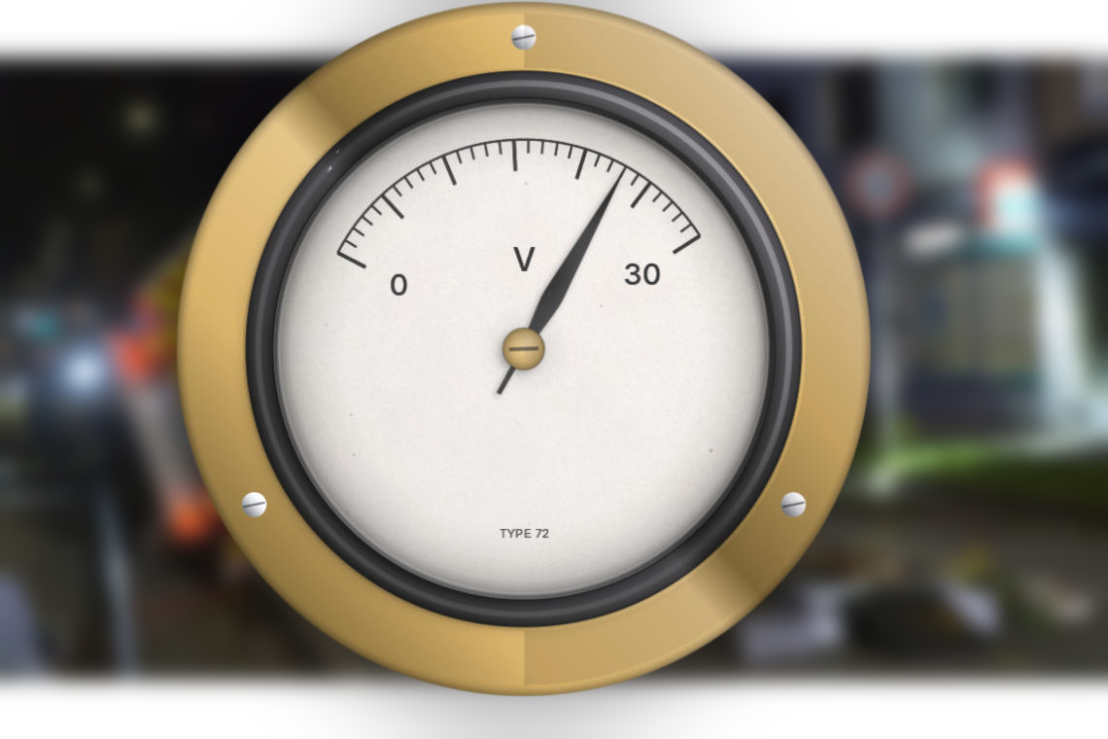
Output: 23 V
